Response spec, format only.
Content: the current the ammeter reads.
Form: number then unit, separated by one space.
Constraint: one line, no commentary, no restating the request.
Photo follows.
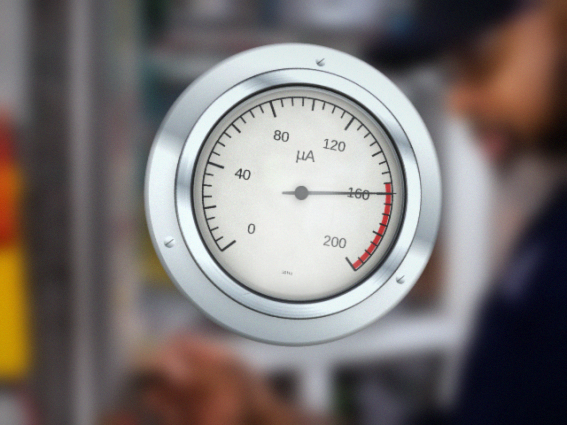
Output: 160 µA
